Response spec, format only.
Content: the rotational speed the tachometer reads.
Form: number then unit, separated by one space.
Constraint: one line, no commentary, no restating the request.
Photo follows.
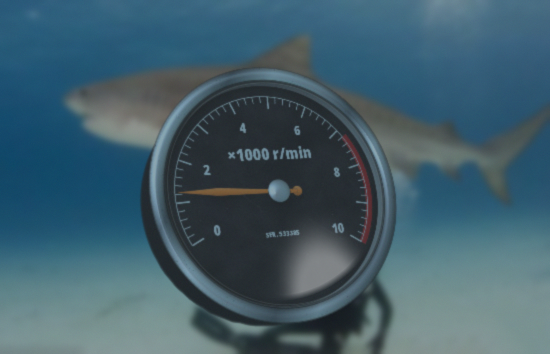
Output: 1200 rpm
